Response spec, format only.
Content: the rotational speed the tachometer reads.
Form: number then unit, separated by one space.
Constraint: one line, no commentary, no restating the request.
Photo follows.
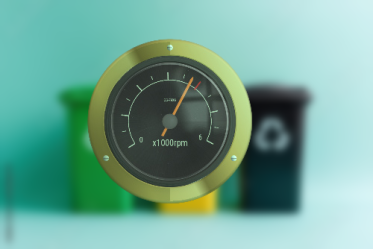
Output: 3750 rpm
